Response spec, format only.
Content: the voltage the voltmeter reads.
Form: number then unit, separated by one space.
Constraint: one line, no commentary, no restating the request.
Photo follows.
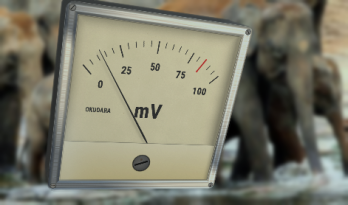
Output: 12.5 mV
